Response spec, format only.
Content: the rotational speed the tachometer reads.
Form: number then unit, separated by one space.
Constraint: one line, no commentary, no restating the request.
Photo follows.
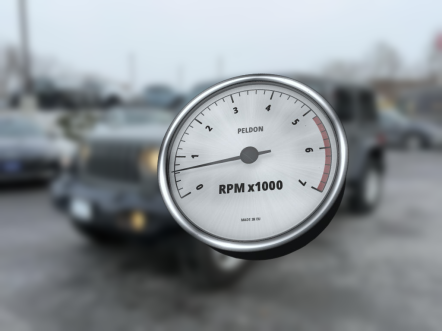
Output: 600 rpm
